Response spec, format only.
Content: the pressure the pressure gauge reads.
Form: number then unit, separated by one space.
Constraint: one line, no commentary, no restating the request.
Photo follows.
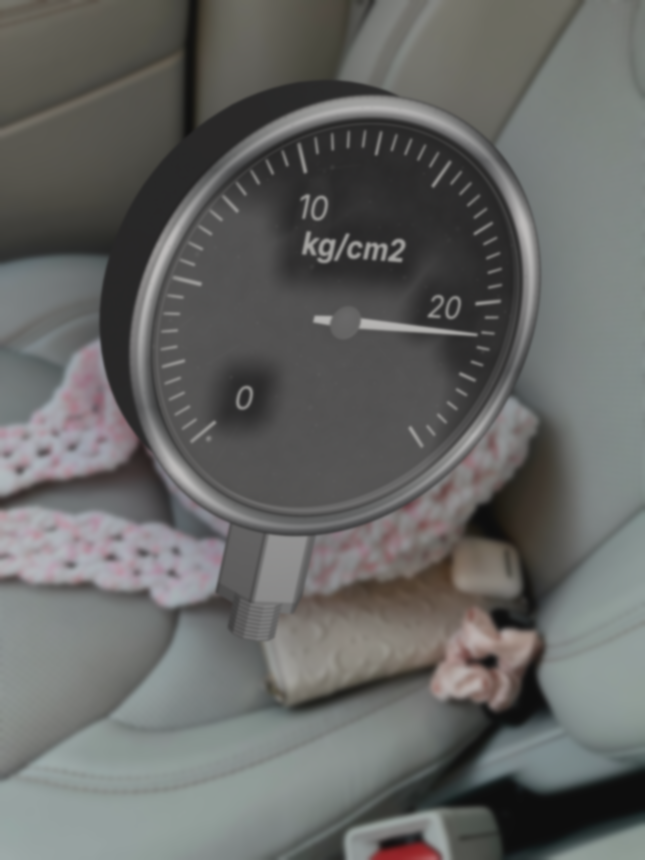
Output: 21 kg/cm²
